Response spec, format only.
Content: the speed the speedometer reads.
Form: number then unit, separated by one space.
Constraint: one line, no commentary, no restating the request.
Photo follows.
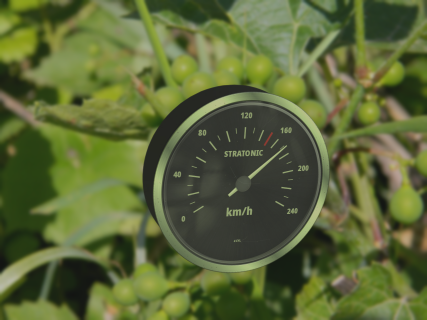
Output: 170 km/h
